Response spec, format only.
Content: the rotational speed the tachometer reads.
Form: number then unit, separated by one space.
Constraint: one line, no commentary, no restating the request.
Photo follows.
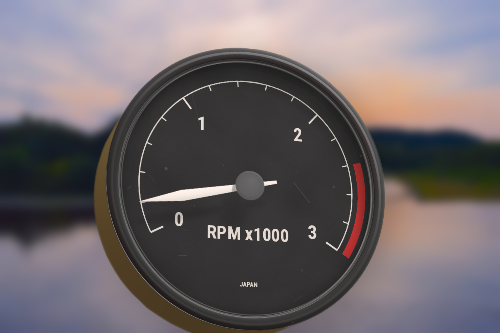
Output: 200 rpm
